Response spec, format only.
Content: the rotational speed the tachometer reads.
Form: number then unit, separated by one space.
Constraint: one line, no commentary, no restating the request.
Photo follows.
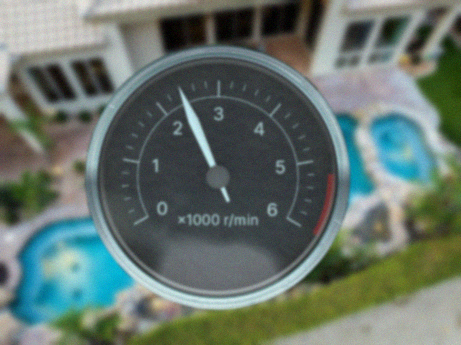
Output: 2400 rpm
